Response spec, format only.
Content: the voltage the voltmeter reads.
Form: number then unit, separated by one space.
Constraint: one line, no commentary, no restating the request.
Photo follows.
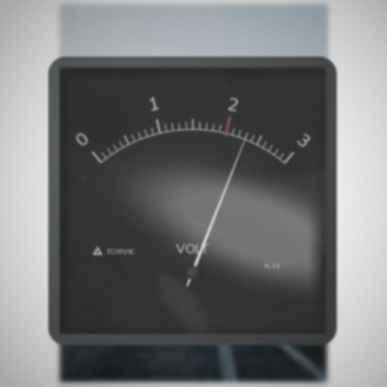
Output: 2.3 V
